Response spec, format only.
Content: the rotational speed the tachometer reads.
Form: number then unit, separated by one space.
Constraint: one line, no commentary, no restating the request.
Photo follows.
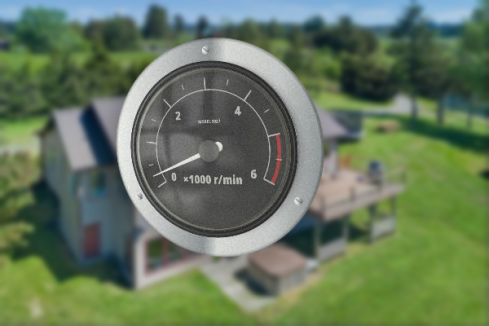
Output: 250 rpm
